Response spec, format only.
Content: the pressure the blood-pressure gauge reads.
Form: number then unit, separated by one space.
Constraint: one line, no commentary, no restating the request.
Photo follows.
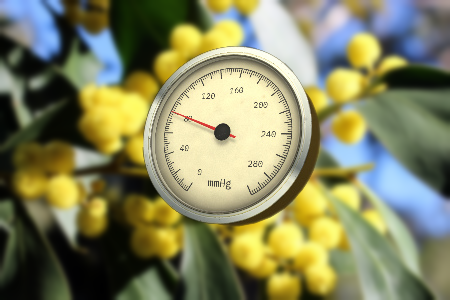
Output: 80 mmHg
